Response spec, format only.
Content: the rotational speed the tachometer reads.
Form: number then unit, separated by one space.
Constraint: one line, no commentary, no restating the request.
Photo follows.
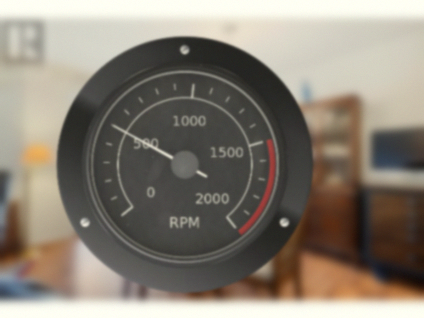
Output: 500 rpm
